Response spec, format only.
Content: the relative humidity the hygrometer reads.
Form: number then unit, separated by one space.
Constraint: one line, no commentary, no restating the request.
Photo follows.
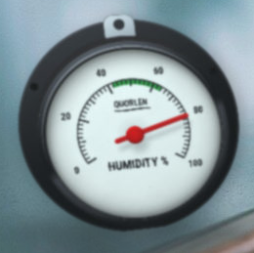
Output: 80 %
